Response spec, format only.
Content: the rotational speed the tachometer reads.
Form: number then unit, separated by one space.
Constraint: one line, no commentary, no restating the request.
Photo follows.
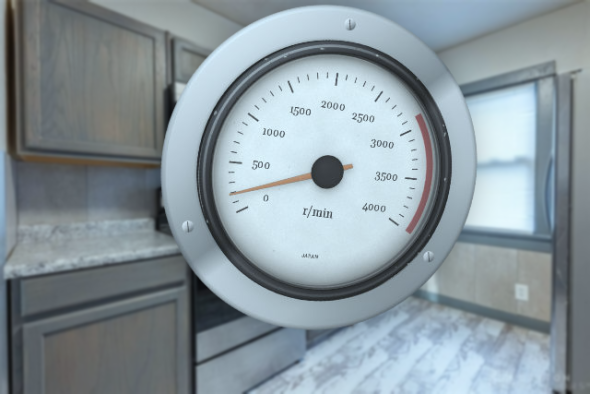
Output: 200 rpm
